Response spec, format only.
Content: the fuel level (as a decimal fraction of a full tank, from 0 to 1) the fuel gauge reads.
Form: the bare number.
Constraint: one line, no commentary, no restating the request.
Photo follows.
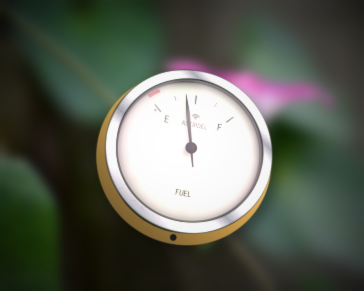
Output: 0.375
